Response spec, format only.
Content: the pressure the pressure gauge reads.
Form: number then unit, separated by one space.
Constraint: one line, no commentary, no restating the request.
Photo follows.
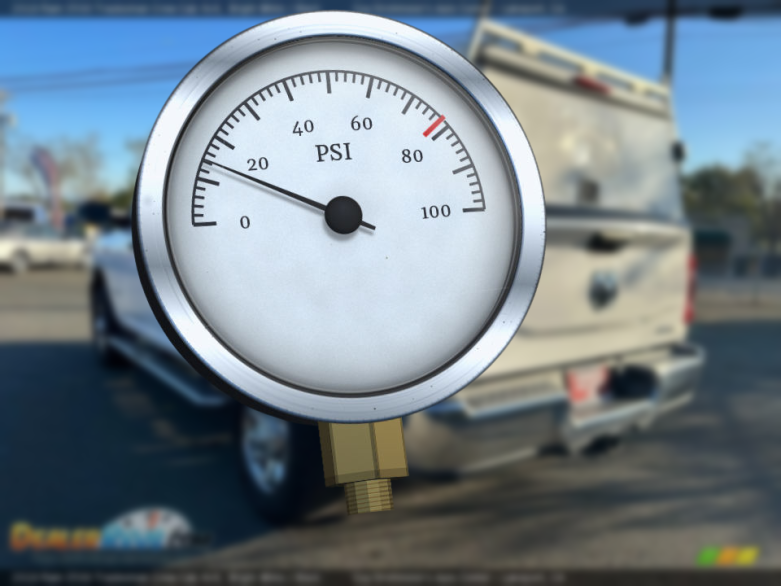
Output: 14 psi
